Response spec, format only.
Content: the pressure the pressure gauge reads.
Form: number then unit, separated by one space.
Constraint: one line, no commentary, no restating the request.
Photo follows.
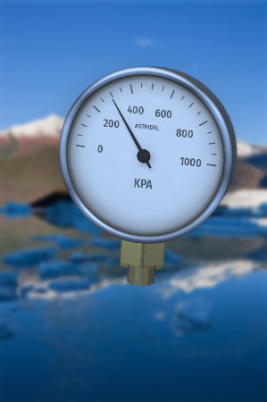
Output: 300 kPa
